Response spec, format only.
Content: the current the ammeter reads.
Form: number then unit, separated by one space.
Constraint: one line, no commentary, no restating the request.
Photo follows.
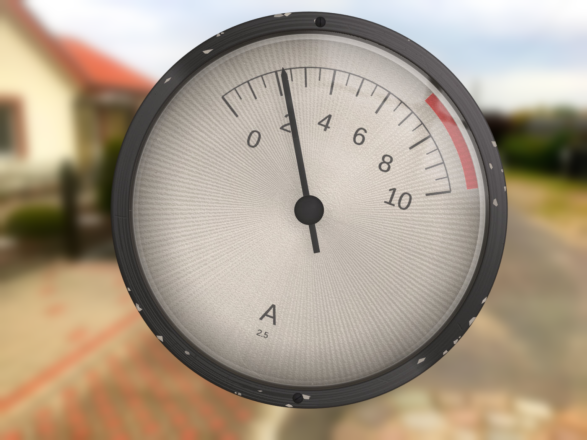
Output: 2.25 A
